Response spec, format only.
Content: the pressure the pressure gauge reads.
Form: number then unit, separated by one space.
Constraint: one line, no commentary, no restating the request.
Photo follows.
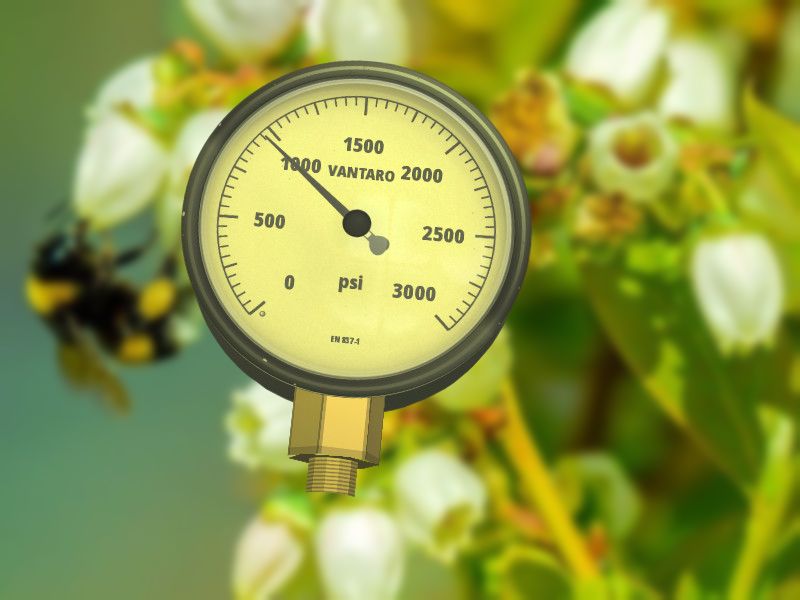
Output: 950 psi
